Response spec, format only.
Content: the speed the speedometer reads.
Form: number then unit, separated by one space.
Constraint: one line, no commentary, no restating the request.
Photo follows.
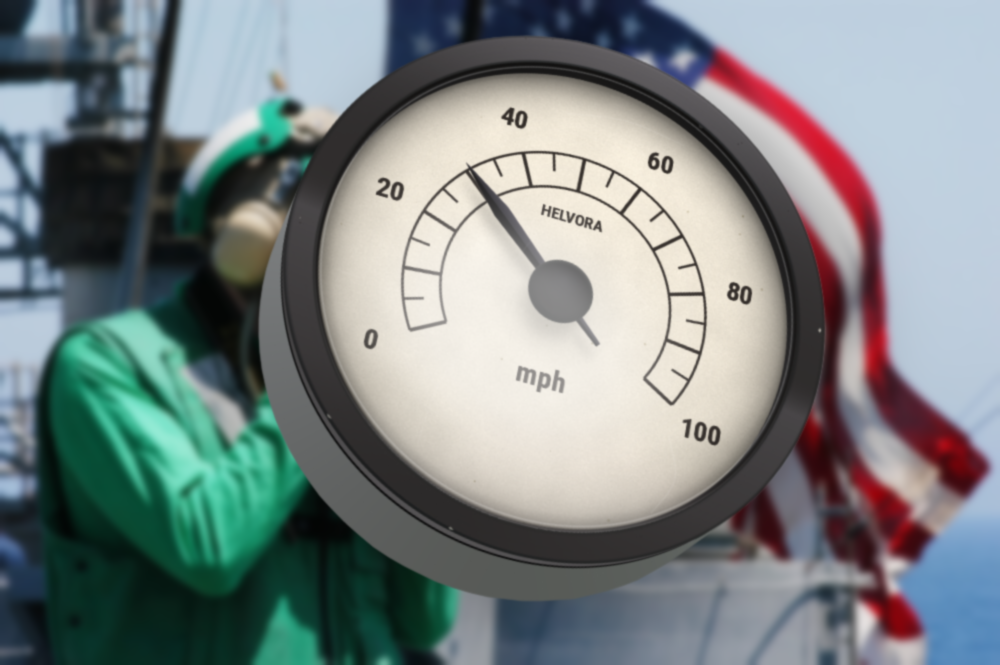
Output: 30 mph
